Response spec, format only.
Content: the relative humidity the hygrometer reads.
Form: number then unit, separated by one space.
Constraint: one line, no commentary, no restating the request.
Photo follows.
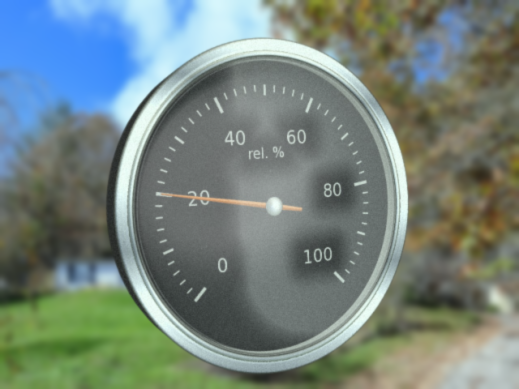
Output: 20 %
